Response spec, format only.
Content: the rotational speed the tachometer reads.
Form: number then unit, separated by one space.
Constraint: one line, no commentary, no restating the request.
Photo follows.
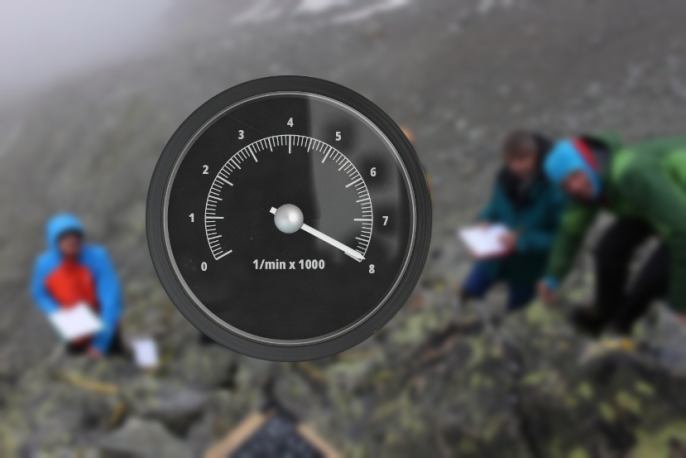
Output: 7900 rpm
